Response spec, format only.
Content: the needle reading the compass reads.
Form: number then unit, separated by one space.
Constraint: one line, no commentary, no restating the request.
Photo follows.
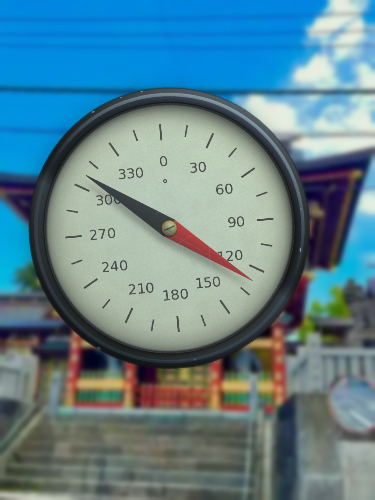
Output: 127.5 °
